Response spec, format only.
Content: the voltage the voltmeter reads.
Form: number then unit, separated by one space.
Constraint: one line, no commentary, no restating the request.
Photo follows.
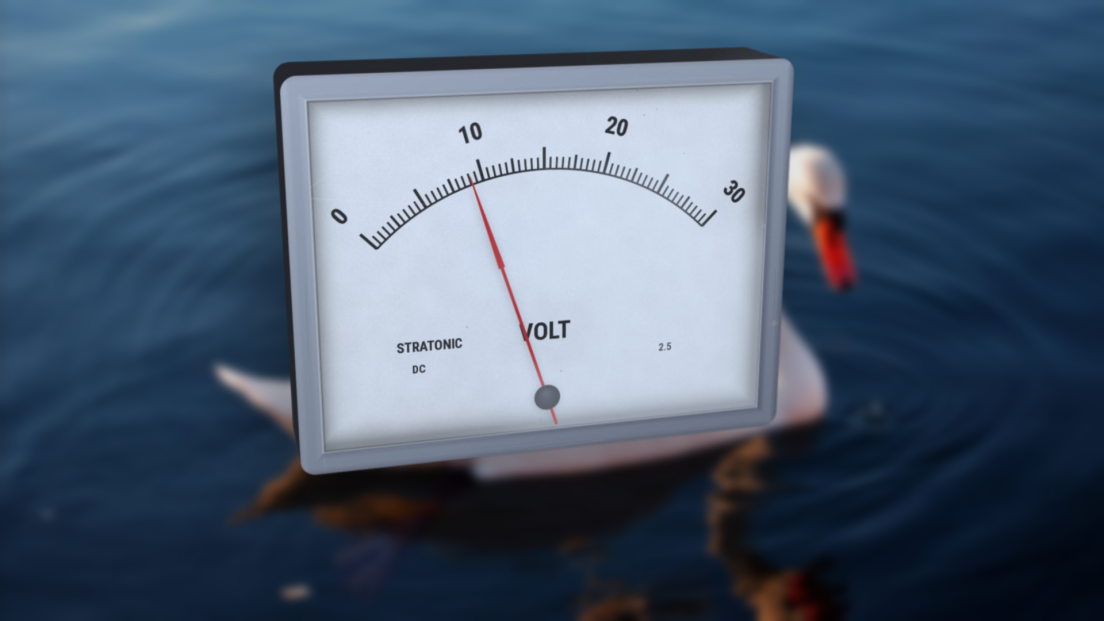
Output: 9 V
